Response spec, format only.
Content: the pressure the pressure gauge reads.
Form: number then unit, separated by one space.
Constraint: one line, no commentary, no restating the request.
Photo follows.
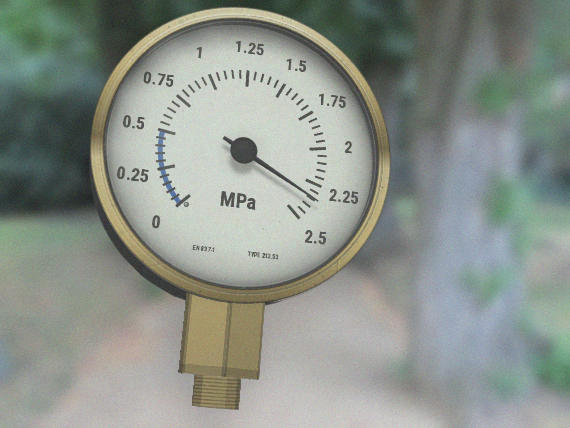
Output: 2.35 MPa
